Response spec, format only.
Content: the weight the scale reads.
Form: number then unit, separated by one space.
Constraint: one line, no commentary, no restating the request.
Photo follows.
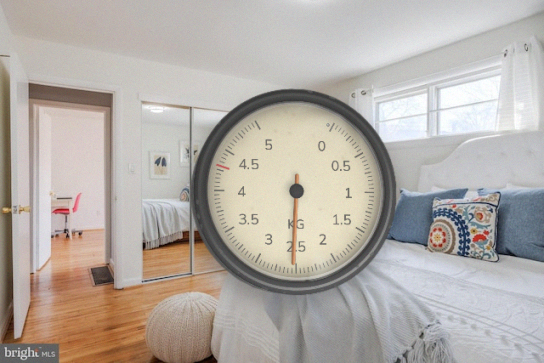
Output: 2.55 kg
